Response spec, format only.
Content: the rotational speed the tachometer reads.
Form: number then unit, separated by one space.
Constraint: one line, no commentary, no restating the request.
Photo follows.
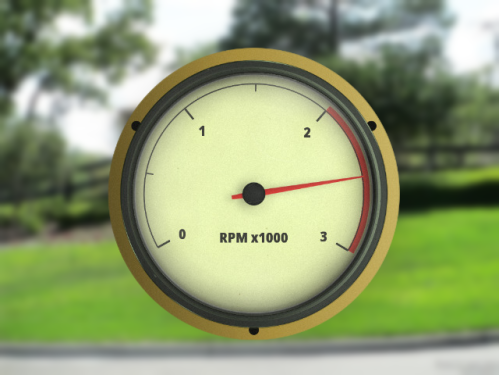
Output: 2500 rpm
